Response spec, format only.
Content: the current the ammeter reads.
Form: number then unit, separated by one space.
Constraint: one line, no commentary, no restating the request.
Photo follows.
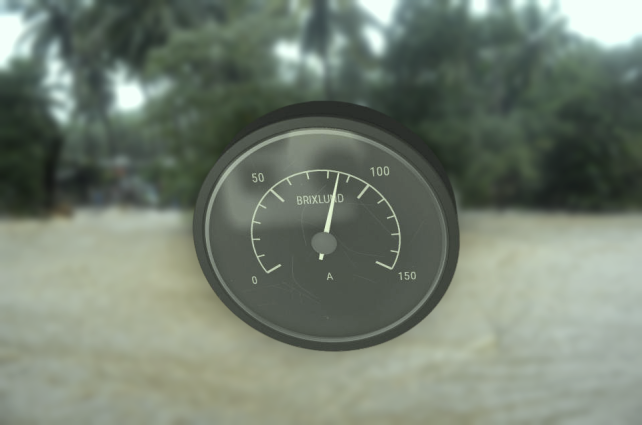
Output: 85 A
